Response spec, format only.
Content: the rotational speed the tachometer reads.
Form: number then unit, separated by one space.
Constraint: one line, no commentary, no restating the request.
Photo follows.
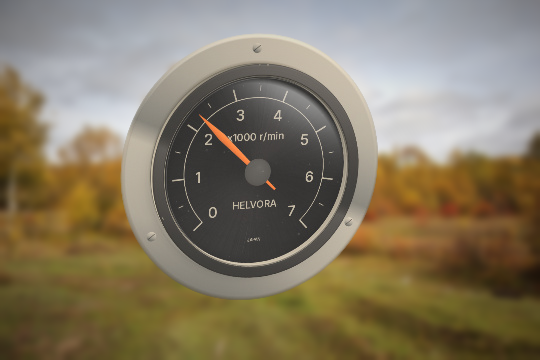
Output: 2250 rpm
